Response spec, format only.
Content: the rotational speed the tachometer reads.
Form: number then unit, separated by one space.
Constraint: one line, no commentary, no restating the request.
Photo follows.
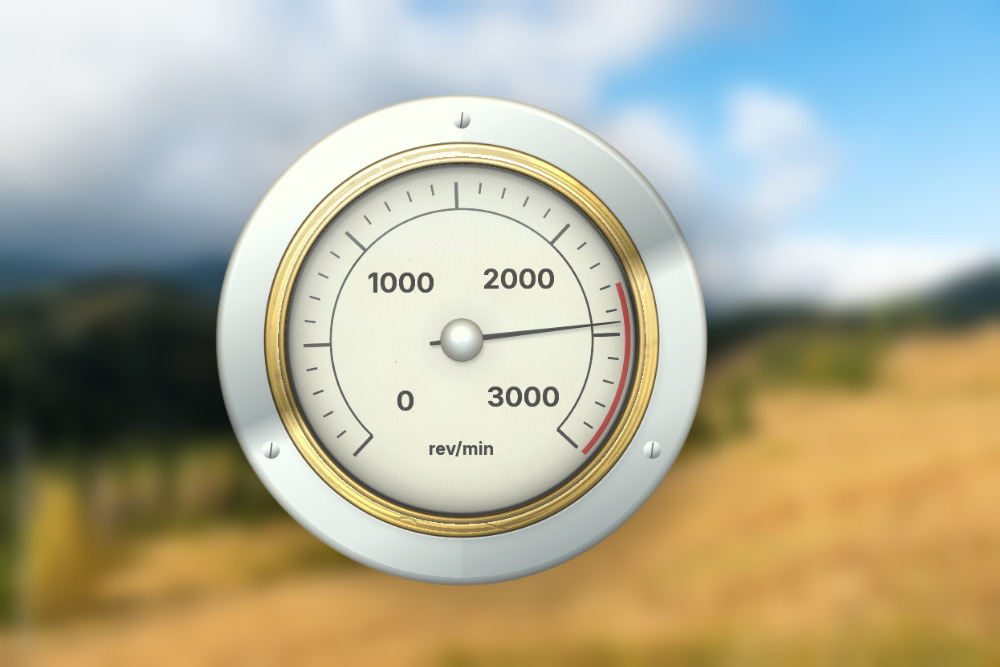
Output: 2450 rpm
